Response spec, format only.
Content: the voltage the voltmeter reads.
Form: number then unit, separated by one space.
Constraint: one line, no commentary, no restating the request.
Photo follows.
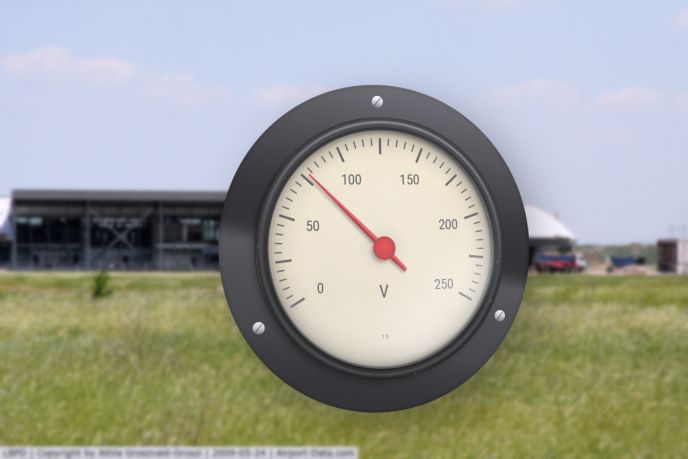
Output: 77.5 V
